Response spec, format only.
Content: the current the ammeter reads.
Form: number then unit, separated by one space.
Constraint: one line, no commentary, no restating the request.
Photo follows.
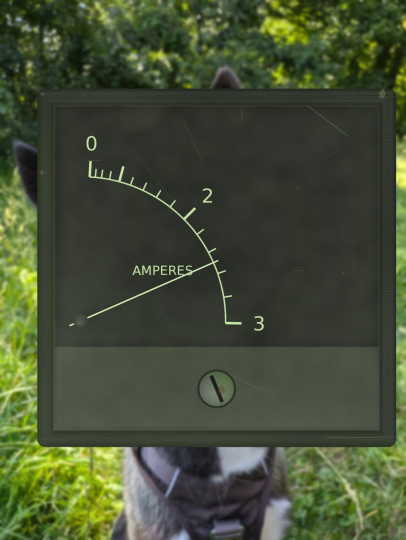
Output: 2.5 A
